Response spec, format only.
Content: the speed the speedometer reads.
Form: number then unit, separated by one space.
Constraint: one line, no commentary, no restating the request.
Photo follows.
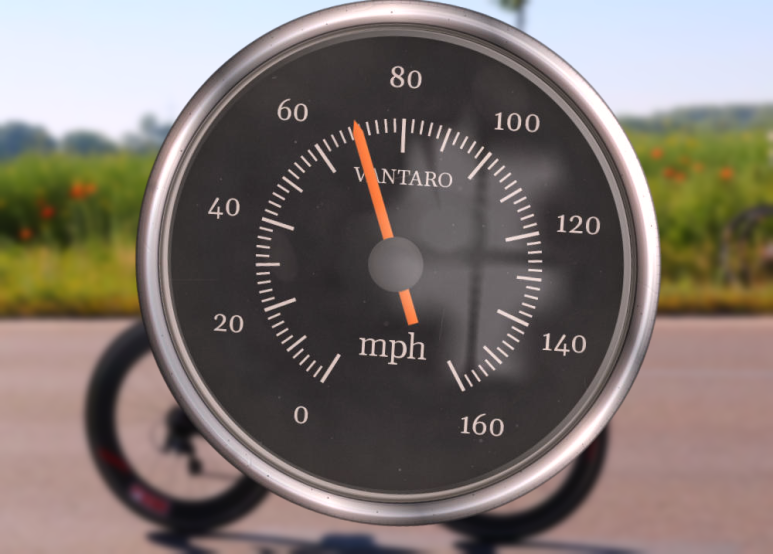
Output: 70 mph
